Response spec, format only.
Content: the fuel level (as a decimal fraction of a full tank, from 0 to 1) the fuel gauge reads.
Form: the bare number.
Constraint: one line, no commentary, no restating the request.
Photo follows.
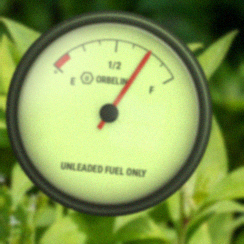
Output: 0.75
